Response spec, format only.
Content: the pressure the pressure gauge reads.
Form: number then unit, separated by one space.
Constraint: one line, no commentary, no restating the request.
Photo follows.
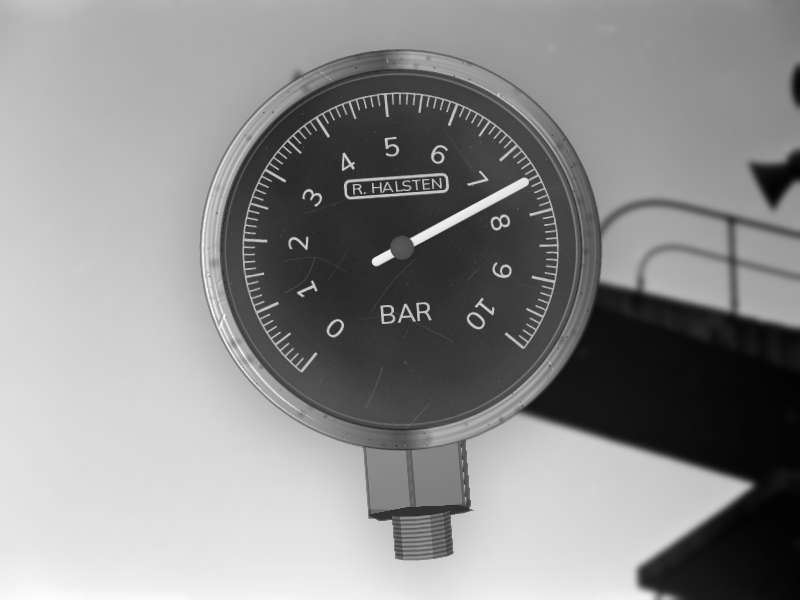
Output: 7.5 bar
